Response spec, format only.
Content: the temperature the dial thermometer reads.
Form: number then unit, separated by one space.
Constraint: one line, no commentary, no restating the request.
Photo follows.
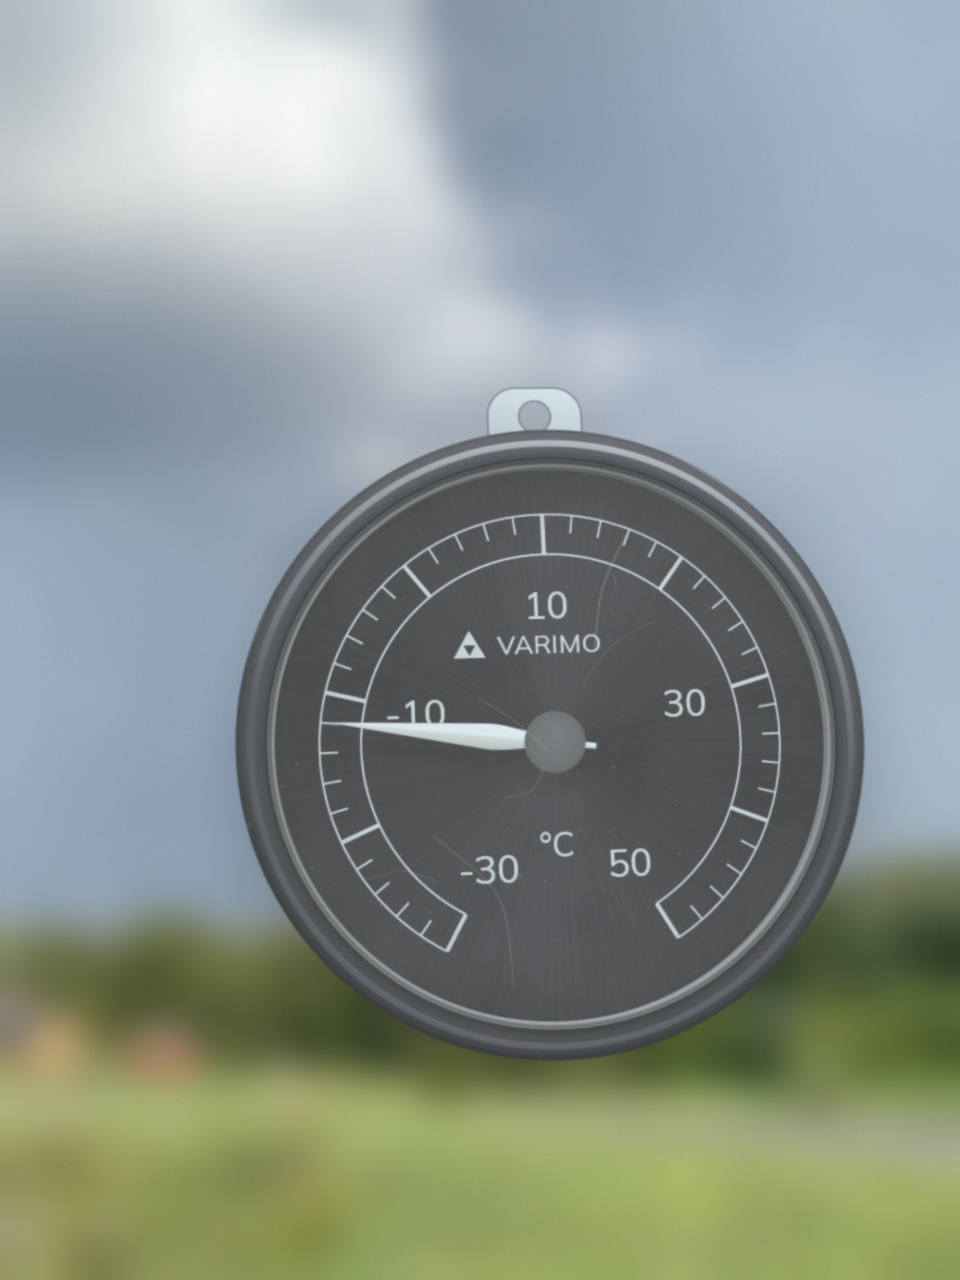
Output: -12 °C
